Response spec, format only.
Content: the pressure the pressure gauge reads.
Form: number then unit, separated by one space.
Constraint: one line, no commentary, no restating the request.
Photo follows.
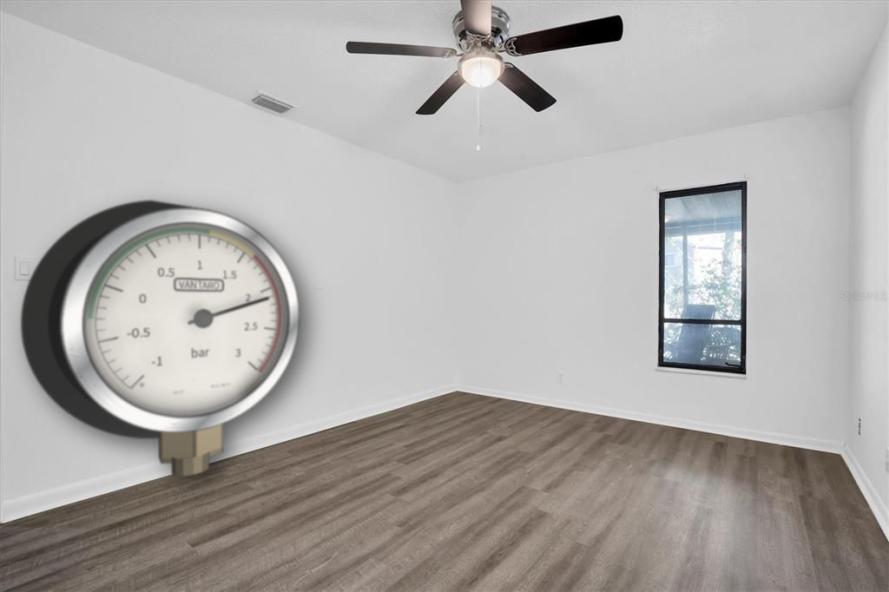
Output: 2.1 bar
